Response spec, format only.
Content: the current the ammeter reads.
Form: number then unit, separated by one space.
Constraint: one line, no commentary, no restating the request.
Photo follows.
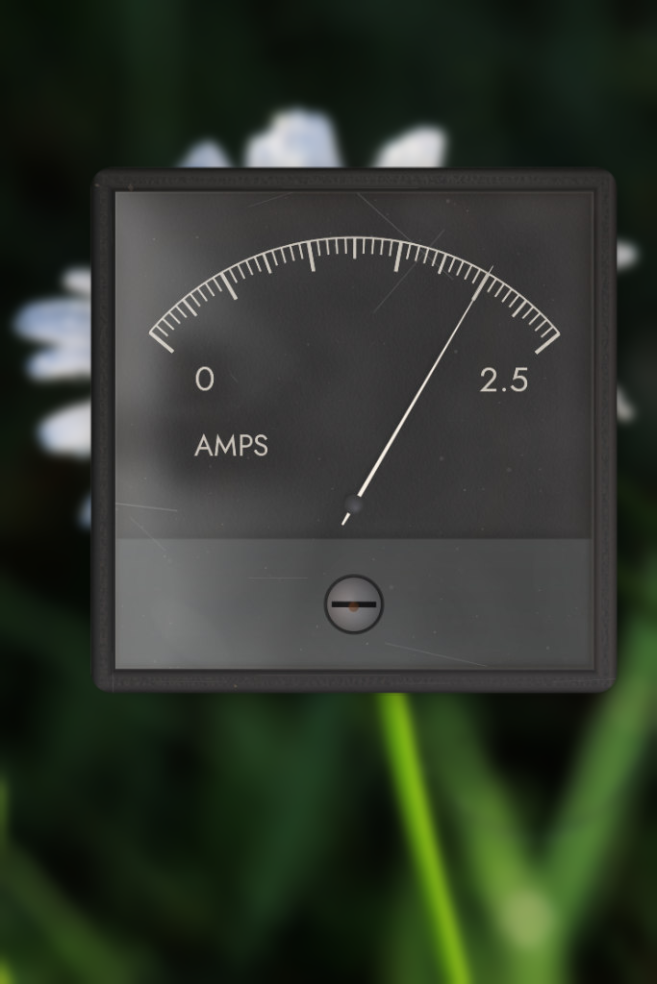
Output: 2 A
